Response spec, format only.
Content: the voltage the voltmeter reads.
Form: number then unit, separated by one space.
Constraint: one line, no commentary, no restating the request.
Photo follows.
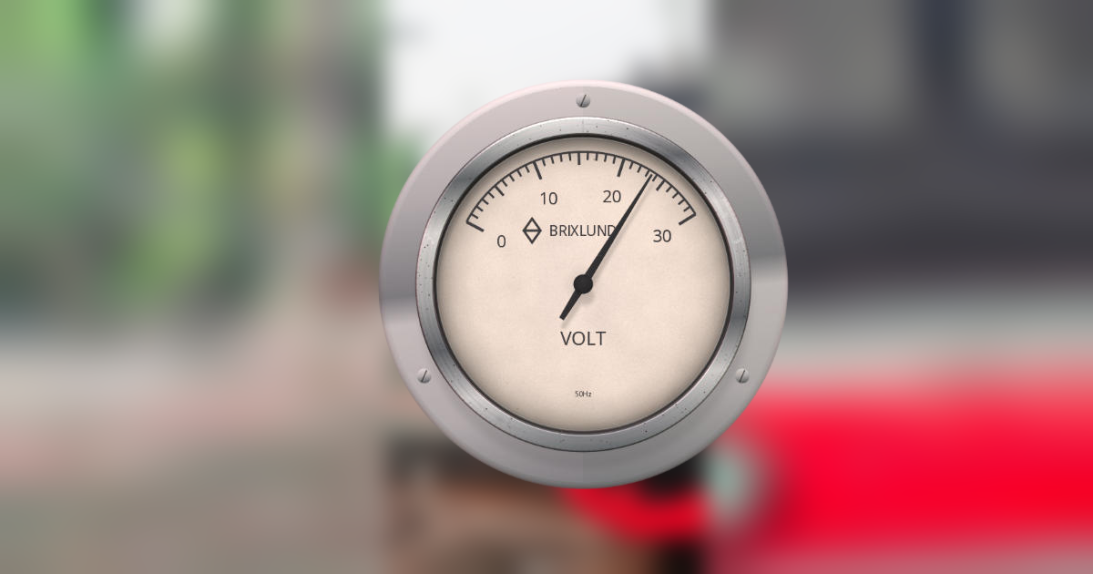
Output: 23.5 V
